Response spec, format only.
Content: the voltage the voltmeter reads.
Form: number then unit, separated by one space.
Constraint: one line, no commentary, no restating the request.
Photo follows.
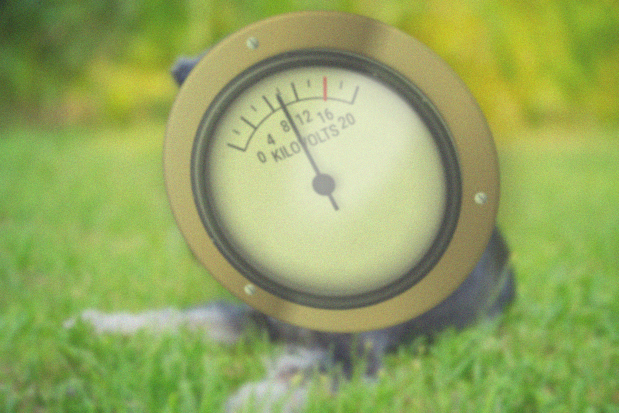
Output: 10 kV
